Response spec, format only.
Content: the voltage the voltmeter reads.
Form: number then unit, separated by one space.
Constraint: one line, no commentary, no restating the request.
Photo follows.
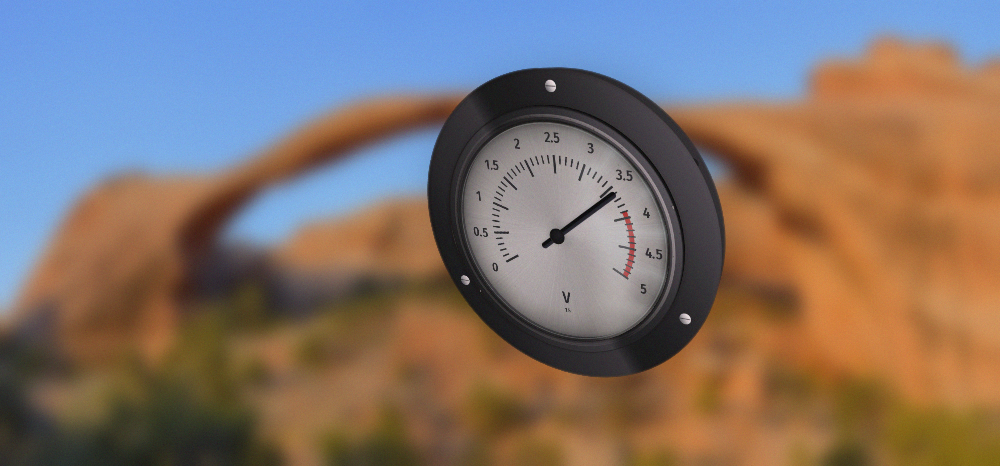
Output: 3.6 V
